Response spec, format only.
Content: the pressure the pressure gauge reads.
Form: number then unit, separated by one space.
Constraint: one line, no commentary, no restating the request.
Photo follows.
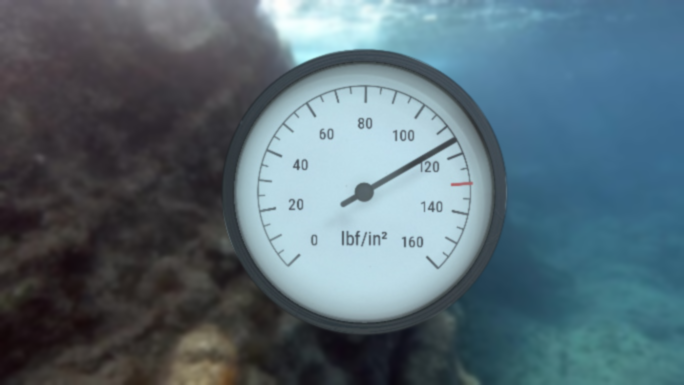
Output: 115 psi
